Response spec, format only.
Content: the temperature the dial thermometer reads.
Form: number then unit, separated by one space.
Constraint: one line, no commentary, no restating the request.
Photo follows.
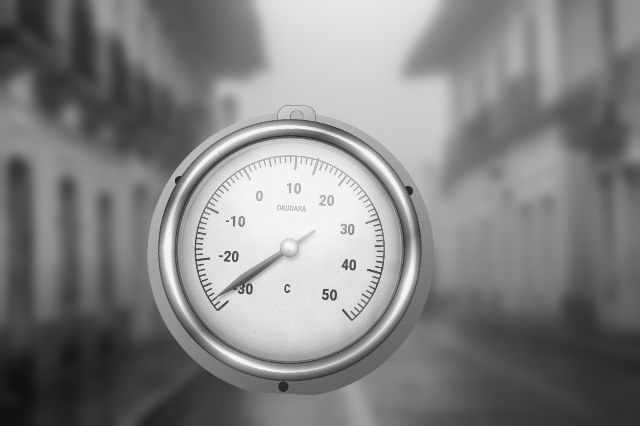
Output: -28 °C
